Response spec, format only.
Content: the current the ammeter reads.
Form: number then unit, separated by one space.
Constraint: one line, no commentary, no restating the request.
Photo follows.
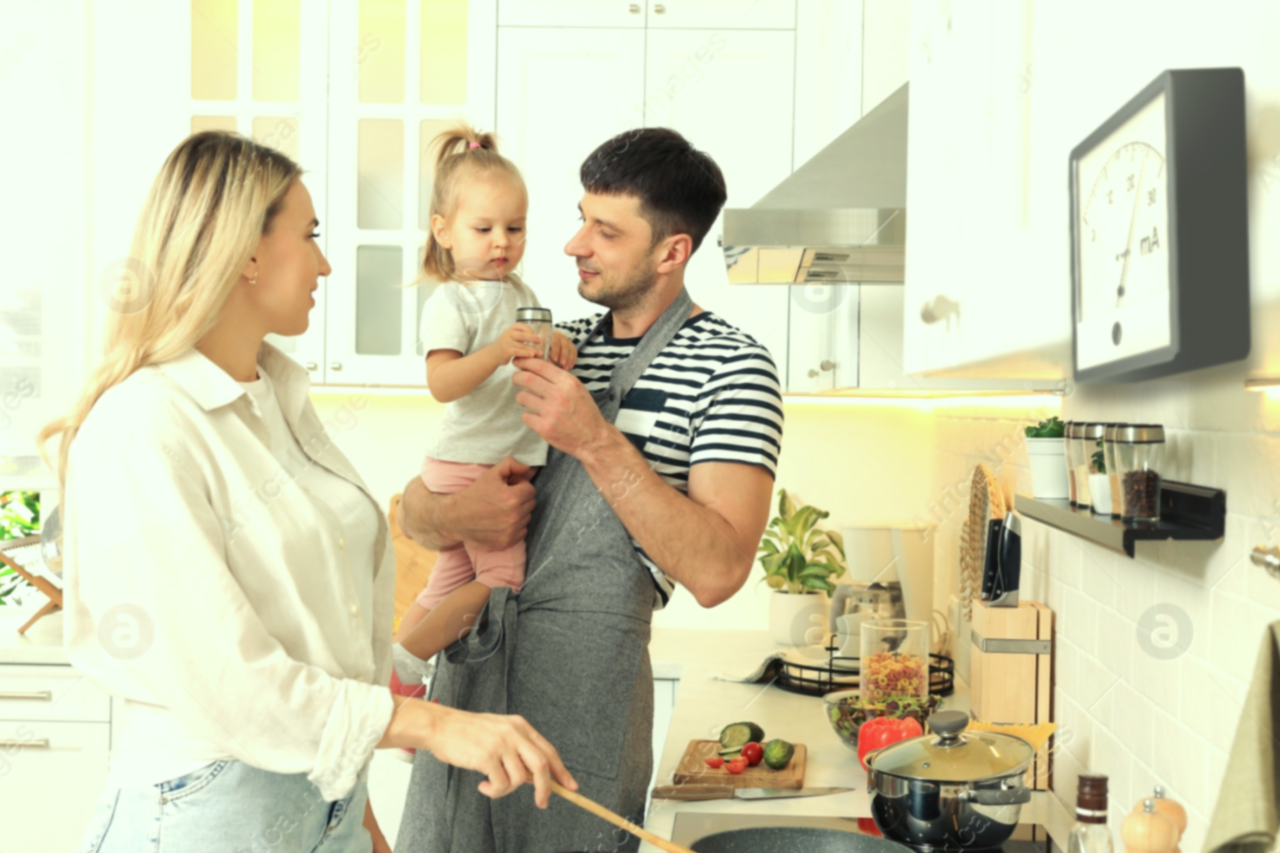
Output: 25 mA
